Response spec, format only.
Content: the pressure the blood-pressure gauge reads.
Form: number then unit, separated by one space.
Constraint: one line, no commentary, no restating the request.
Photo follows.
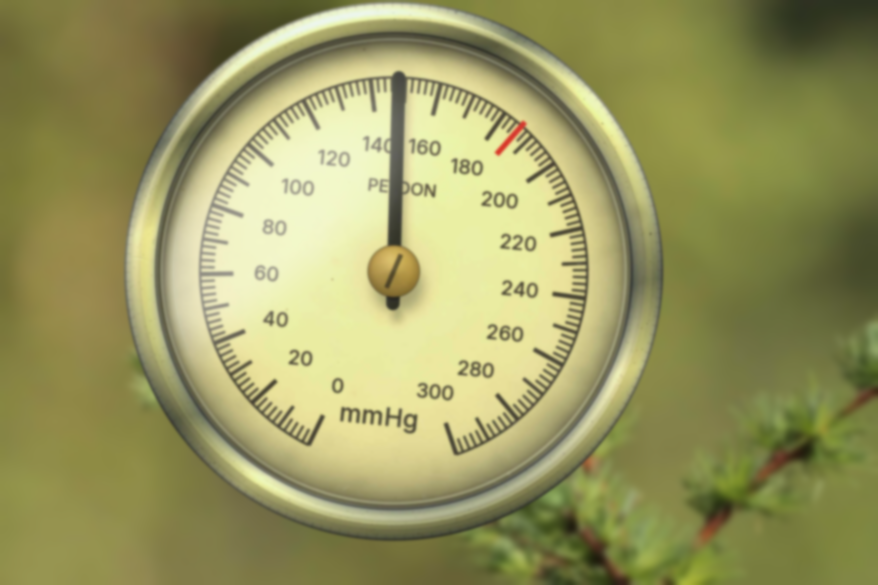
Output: 148 mmHg
